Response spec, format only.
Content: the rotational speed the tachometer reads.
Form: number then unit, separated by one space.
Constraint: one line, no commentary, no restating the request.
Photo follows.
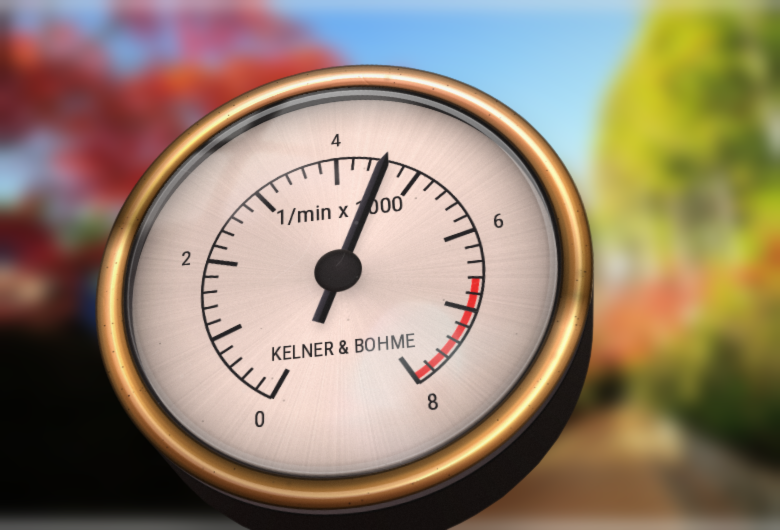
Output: 4600 rpm
